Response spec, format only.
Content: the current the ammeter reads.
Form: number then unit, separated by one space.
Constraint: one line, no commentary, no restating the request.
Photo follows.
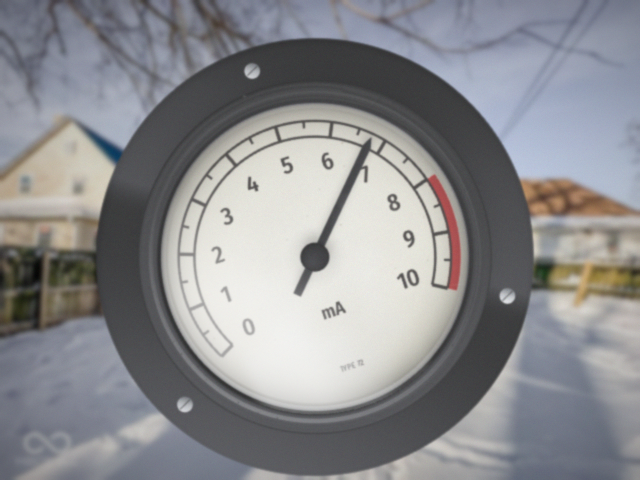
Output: 6.75 mA
